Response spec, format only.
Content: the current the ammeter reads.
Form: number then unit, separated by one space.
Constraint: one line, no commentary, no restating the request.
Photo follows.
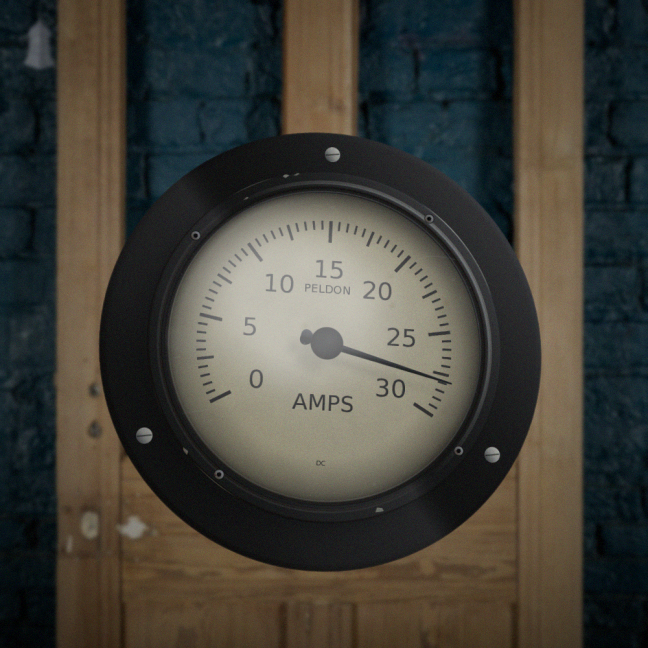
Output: 28 A
